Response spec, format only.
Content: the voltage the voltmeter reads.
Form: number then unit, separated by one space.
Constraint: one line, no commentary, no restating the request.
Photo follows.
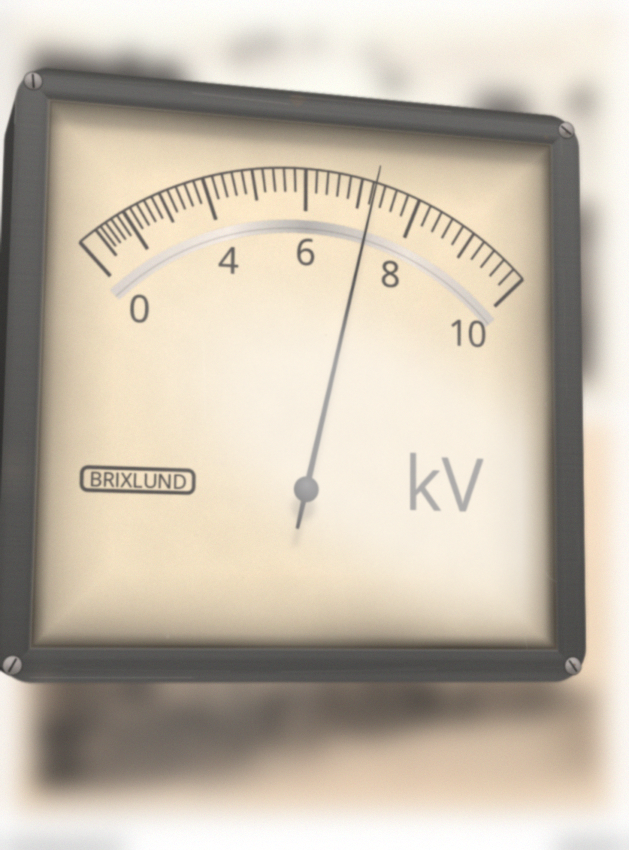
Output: 7.2 kV
